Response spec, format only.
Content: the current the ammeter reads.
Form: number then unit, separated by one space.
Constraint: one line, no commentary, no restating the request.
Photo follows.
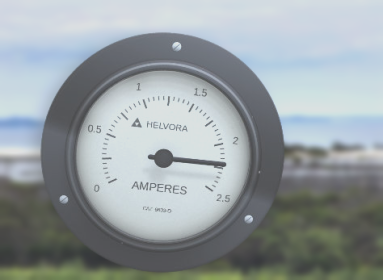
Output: 2.2 A
